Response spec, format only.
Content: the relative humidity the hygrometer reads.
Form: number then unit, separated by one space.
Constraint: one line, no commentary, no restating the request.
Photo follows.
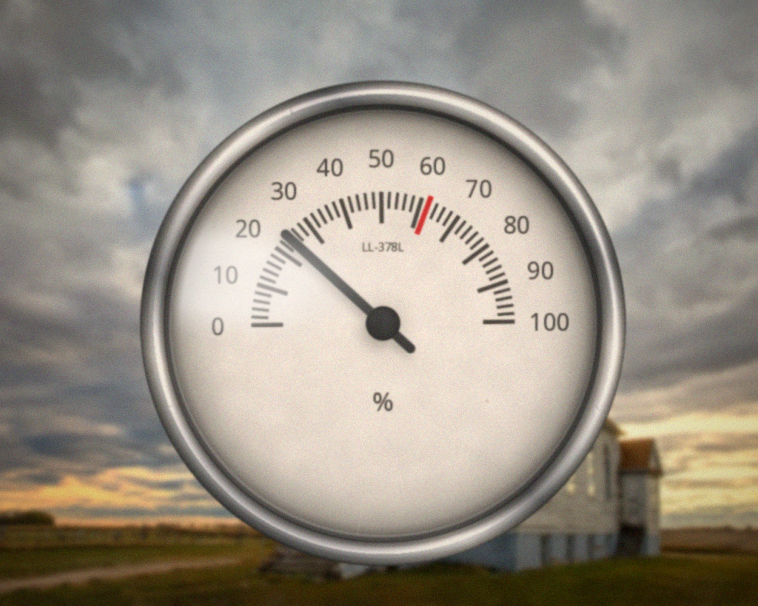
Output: 24 %
